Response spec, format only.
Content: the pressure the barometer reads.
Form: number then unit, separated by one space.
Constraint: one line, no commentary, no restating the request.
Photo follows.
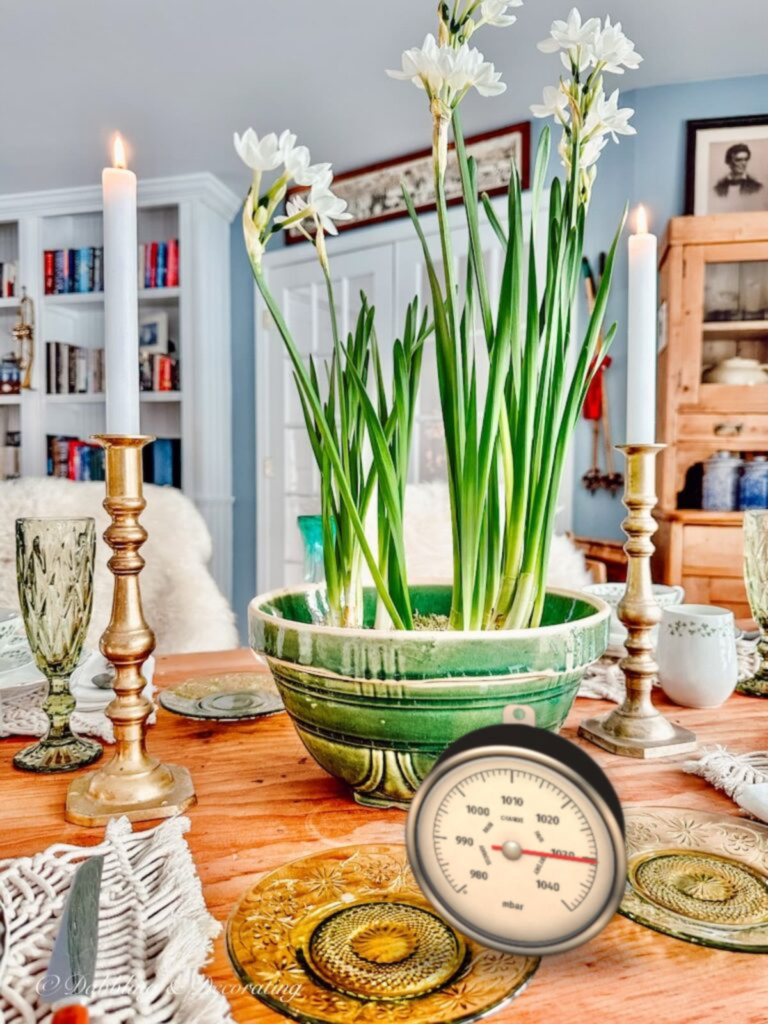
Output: 1030 mbar
